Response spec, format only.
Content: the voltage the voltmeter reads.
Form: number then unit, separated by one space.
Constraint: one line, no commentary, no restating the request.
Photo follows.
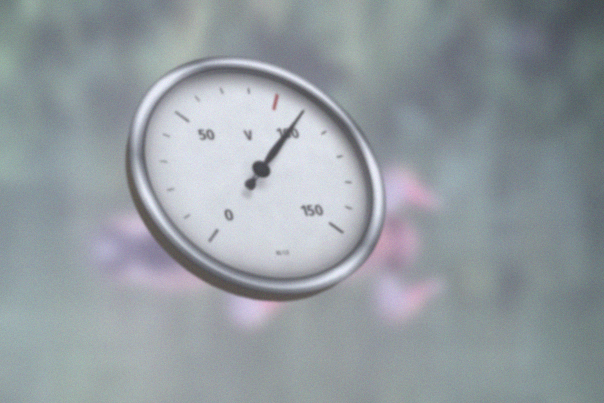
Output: 100 V
